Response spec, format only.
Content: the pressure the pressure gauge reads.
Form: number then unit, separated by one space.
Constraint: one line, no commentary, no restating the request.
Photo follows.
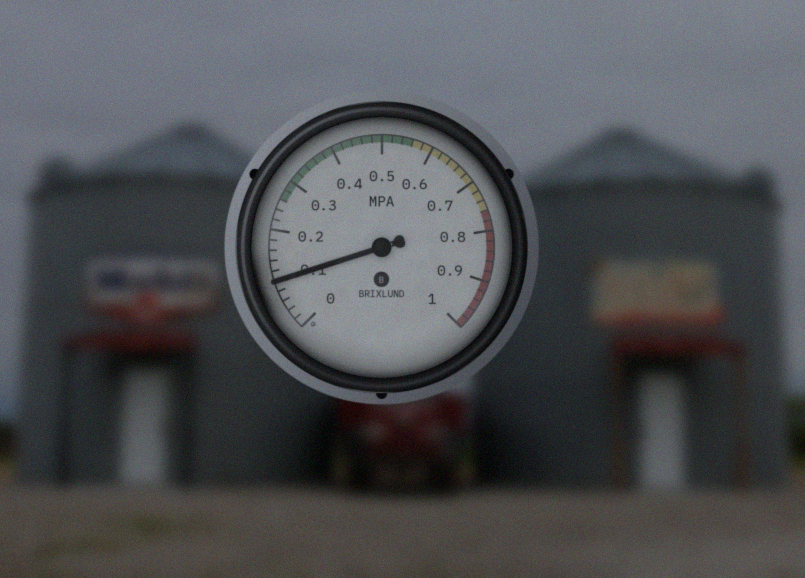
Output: 0.1 MPa
